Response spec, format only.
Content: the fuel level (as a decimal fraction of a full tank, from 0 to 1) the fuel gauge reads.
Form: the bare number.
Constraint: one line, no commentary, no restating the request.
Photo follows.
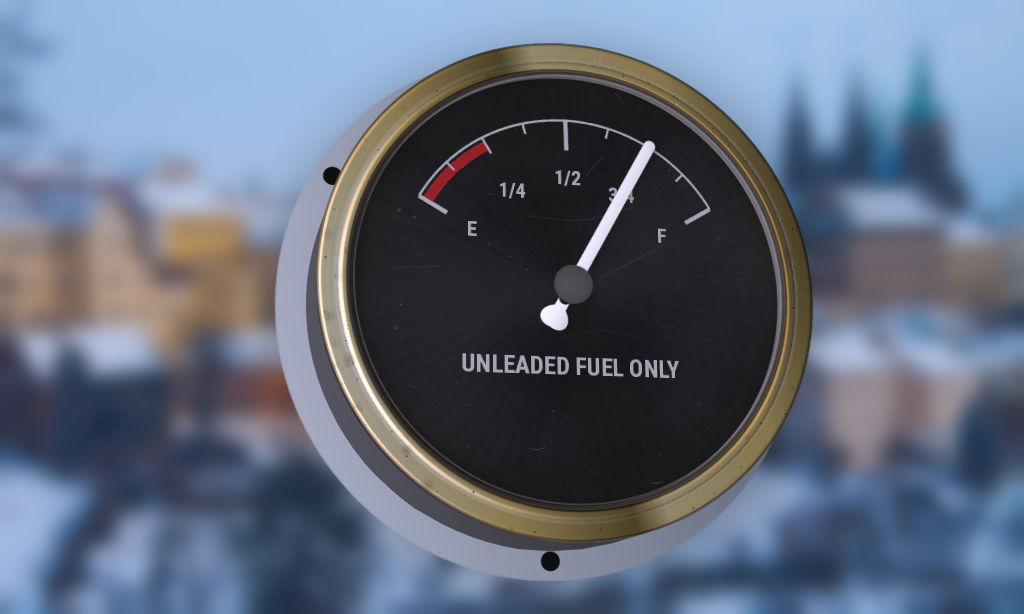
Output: 0.75
